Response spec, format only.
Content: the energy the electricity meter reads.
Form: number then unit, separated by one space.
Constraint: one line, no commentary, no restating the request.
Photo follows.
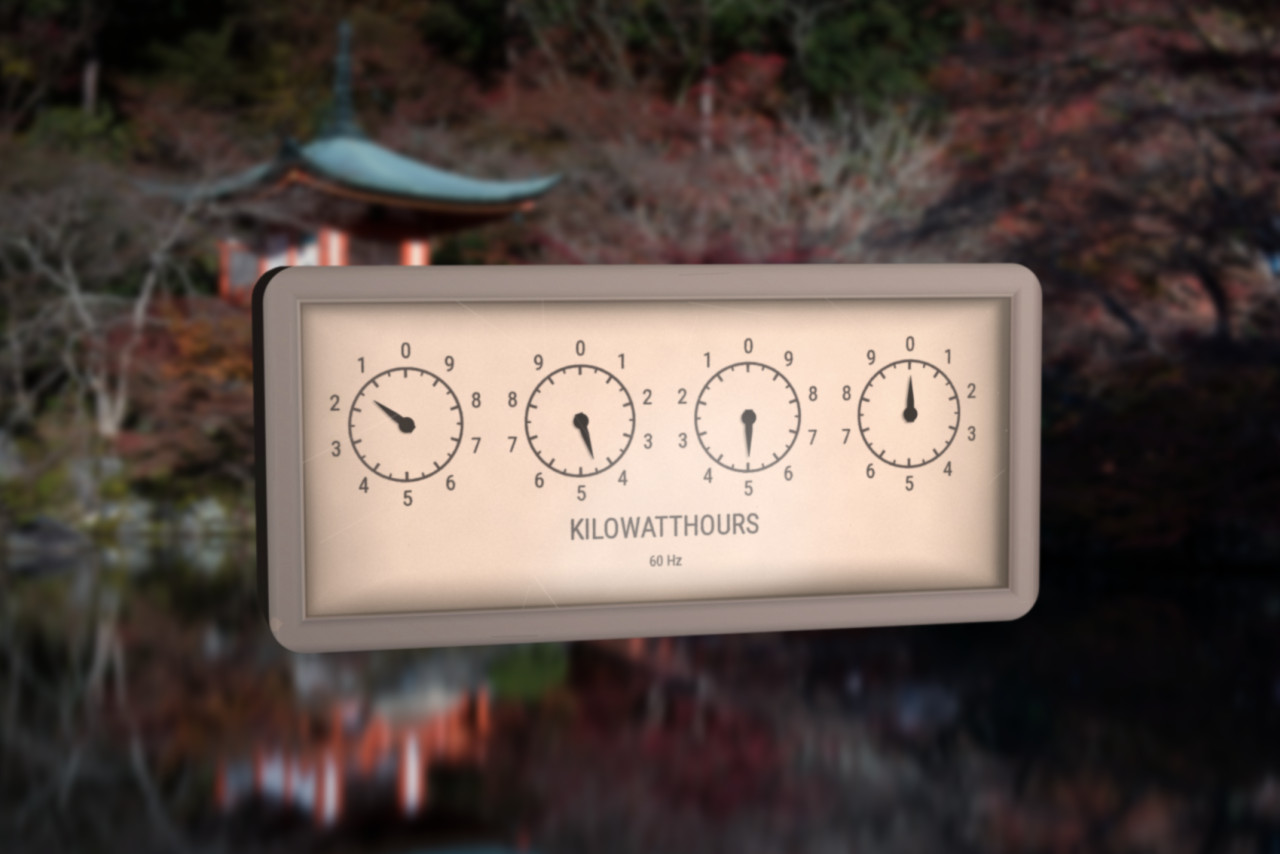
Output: 1450 kWh
